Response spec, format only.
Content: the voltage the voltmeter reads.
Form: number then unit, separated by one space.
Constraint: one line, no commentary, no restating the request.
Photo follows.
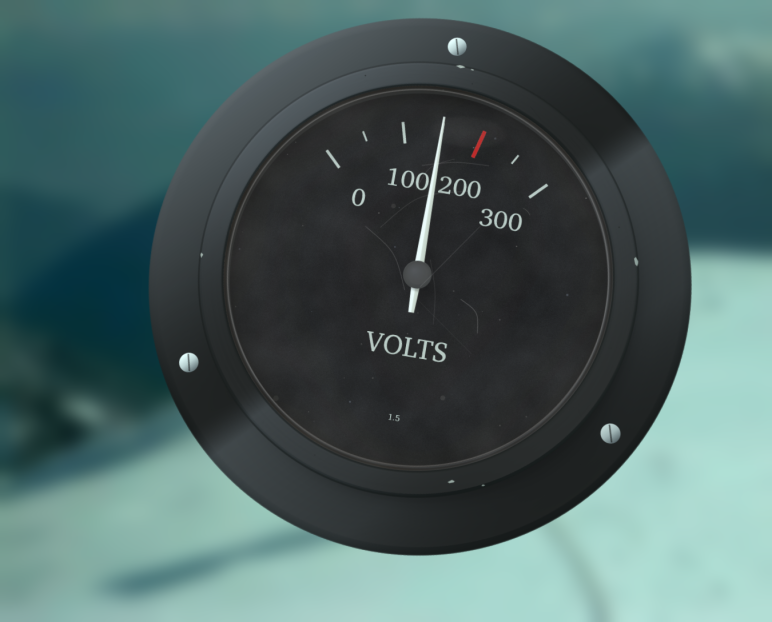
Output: 150 V
